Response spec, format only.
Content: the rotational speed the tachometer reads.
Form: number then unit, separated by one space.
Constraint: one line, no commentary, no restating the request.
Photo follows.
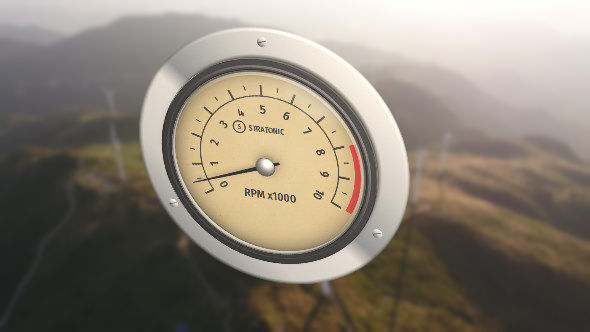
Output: 500 rpm
